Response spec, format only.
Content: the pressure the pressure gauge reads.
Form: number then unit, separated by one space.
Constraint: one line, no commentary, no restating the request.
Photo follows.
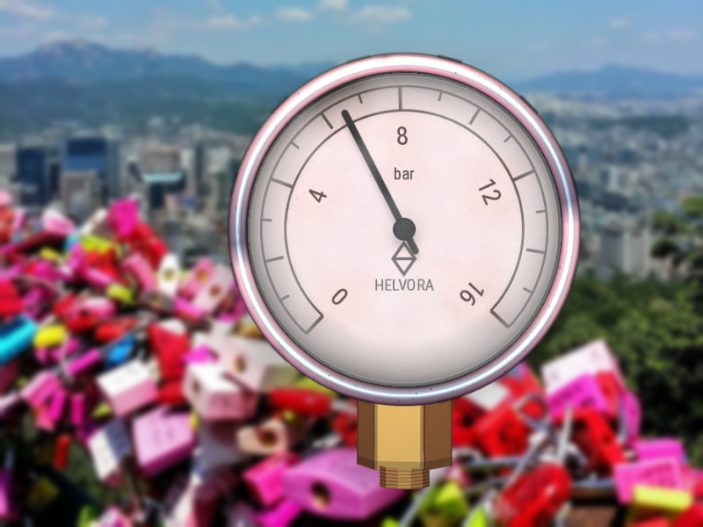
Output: 6.5 bar
